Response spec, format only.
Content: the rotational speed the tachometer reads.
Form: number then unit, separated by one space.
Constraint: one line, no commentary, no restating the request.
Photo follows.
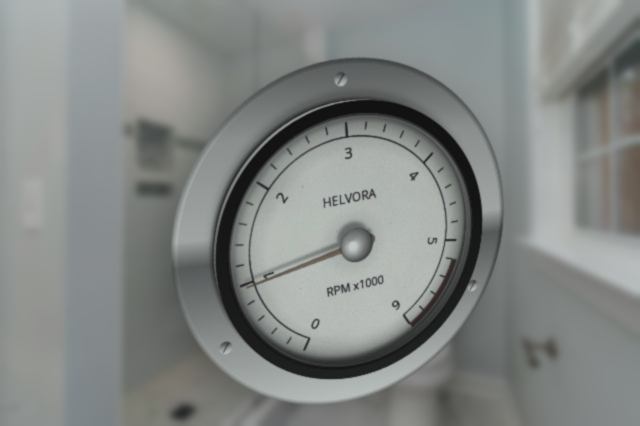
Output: 1000 rpm
